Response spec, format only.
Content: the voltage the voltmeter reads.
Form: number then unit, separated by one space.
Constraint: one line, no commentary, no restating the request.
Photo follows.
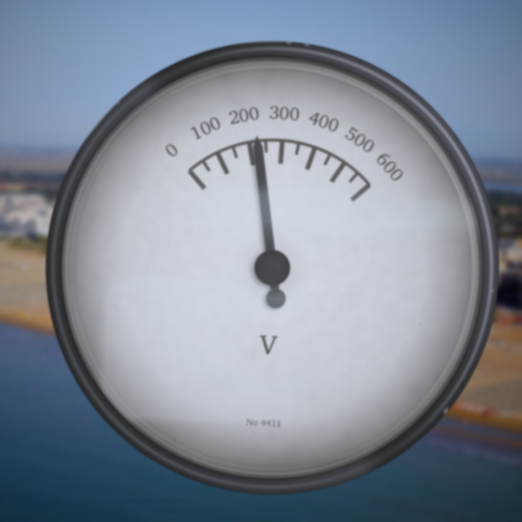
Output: 225 V
